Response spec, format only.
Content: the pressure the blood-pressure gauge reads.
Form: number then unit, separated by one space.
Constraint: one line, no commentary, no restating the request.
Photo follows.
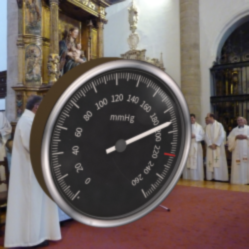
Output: 190 mmHg
